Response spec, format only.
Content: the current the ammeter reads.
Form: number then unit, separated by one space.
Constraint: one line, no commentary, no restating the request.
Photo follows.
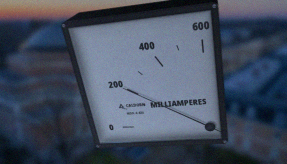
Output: 200 mA
